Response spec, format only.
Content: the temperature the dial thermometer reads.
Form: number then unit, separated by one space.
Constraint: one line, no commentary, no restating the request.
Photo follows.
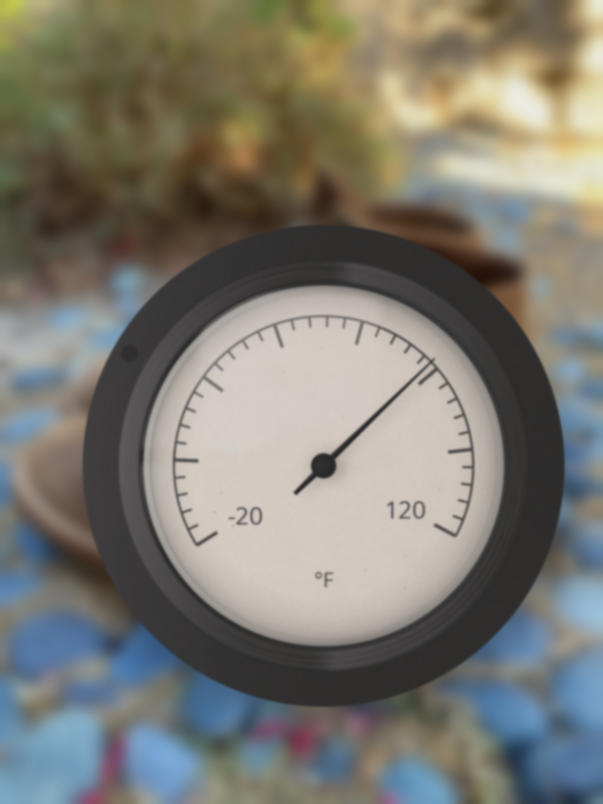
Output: 78 °F
